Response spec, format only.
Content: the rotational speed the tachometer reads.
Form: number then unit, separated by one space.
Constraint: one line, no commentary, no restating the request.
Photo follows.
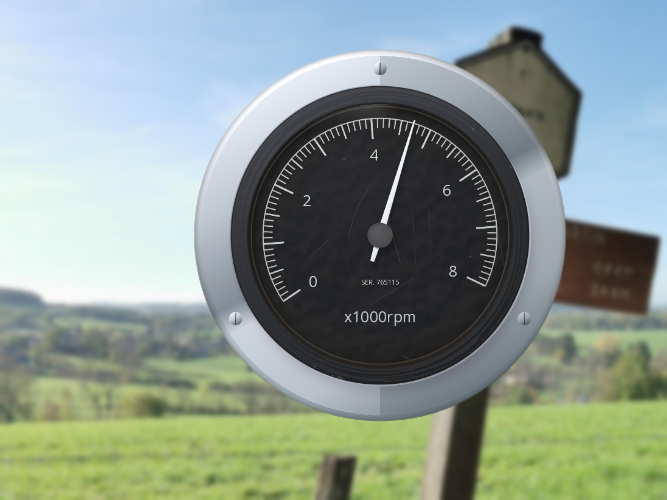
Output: 4700 rpm
